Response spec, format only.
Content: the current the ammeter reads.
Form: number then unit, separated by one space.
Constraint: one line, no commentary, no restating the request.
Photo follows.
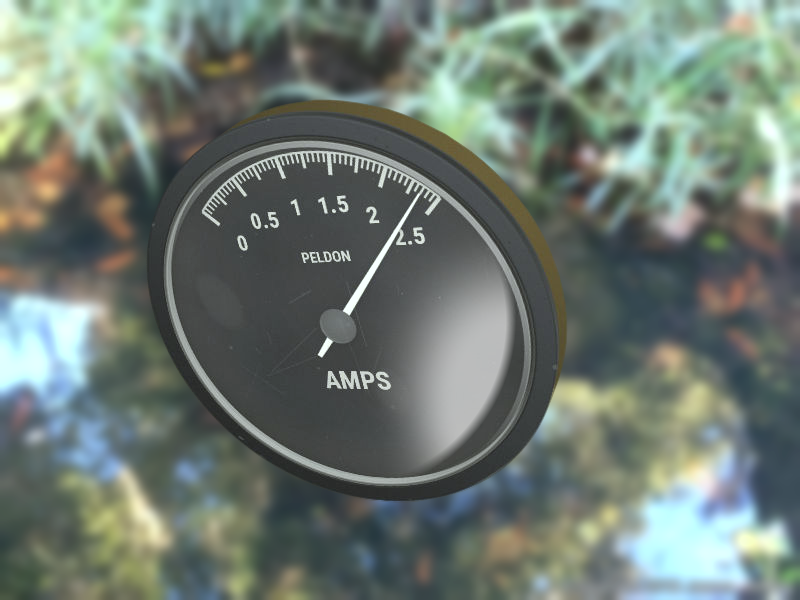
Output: 2.35 A
